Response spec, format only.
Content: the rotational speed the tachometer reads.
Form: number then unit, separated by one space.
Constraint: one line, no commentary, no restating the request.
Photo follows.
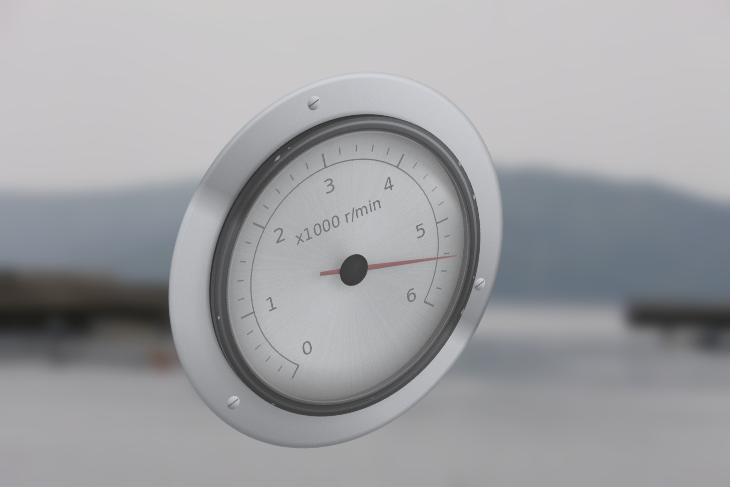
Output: 5400 rpm
